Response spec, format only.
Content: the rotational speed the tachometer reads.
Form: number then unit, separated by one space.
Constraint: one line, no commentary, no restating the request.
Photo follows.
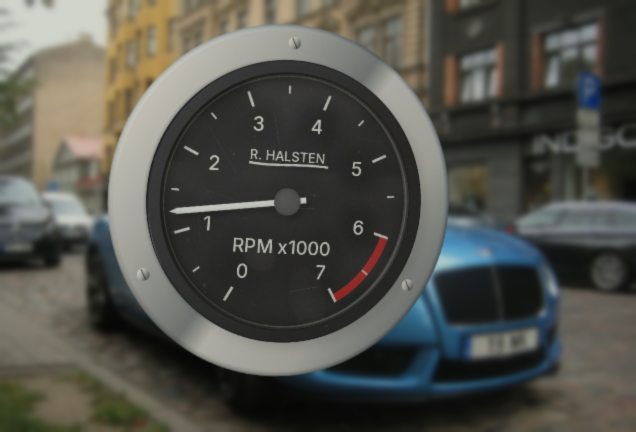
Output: 1250 rpm
